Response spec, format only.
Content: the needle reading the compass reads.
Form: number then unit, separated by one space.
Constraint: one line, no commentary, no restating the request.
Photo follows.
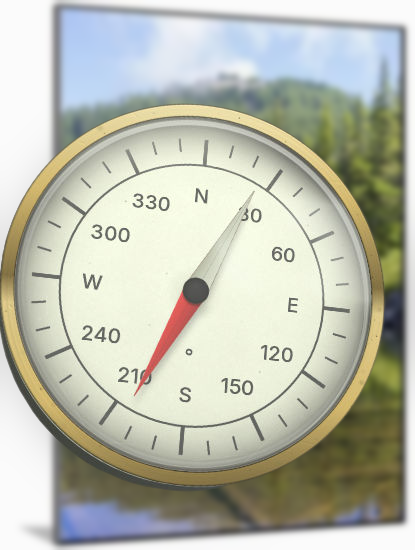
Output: 205 °
